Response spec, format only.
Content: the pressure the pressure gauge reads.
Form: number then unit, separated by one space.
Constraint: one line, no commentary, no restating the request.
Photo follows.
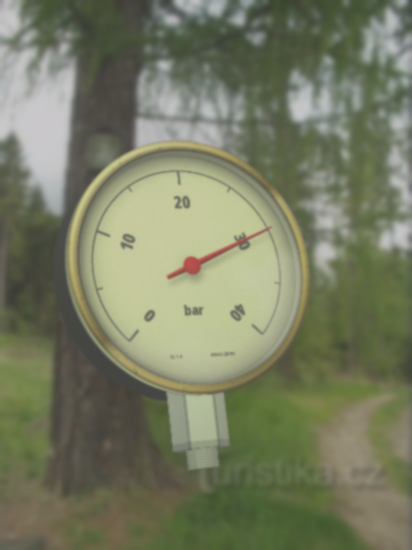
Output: 30 bar
